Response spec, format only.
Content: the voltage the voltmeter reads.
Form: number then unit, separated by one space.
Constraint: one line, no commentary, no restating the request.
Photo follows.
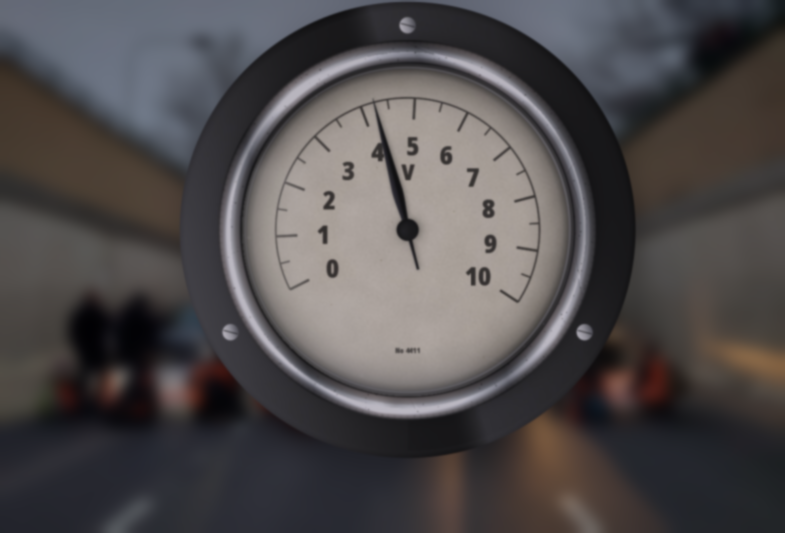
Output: 4.25 V
